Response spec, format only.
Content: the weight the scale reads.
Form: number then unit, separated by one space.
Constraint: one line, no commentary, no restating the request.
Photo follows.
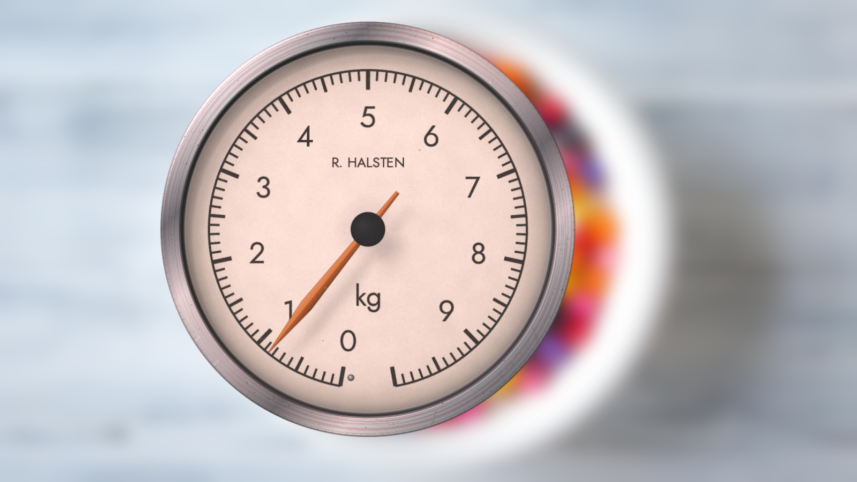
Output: 0.85 kg
